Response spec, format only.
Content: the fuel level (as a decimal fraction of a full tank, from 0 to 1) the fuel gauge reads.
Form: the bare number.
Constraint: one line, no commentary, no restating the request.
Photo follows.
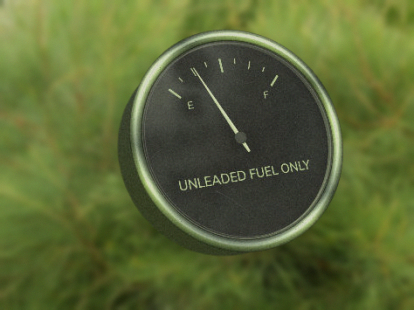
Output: 0.25
